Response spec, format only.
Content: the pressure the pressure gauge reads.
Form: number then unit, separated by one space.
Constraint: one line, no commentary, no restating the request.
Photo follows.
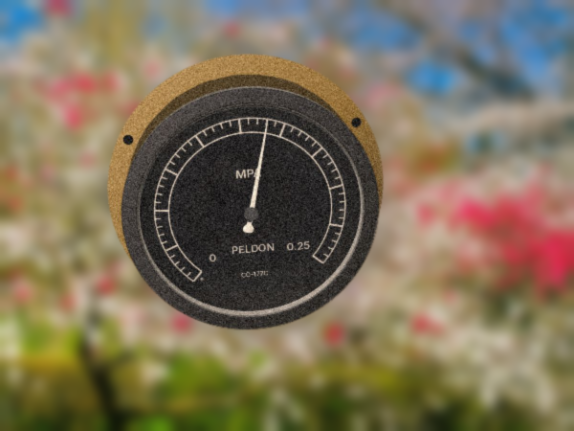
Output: 0.14 MPa
